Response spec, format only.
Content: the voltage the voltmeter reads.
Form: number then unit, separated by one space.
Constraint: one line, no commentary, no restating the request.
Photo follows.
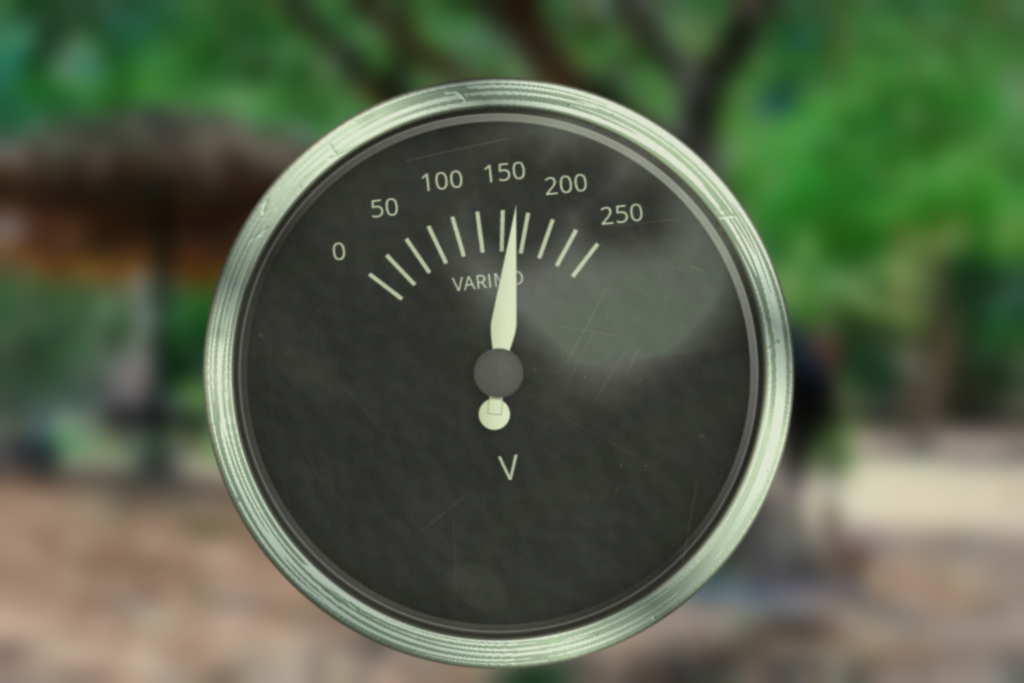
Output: 162.5 V
